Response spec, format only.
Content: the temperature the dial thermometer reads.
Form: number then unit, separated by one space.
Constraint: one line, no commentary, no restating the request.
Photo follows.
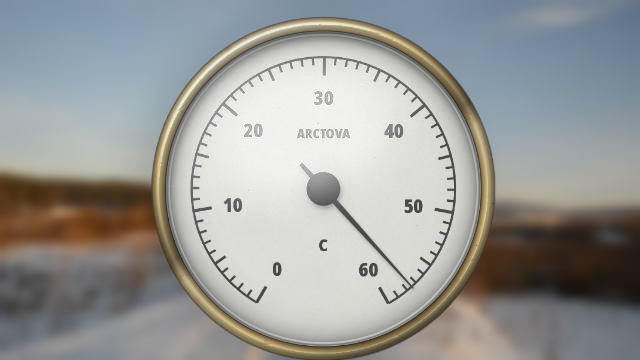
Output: 57.5 °C
